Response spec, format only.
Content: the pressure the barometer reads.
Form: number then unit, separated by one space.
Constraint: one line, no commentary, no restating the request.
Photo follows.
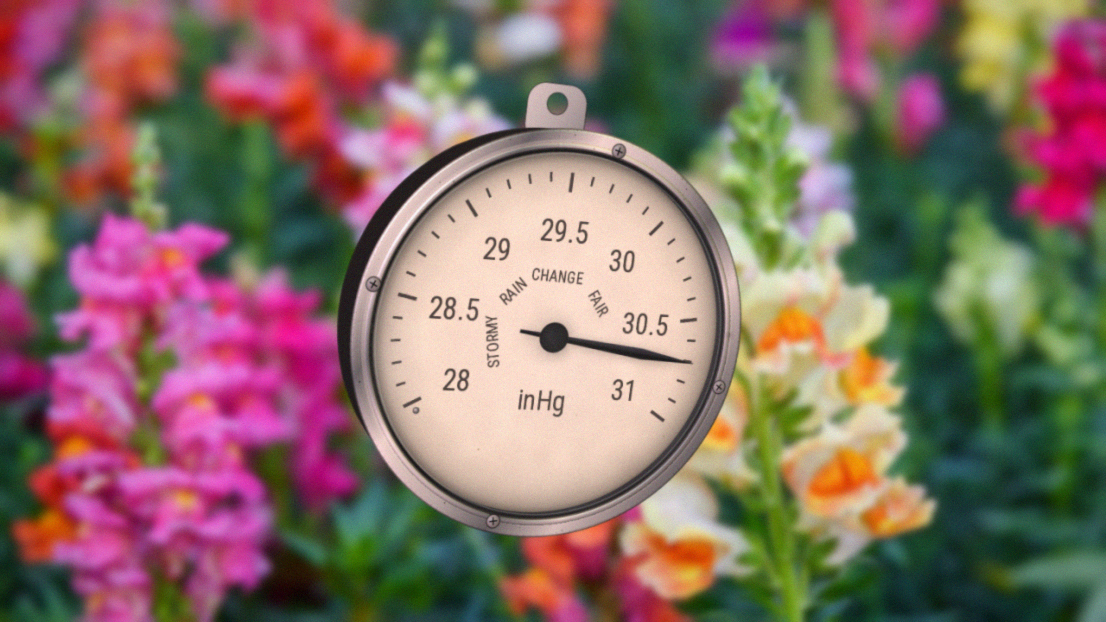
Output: 30.7 inHg
